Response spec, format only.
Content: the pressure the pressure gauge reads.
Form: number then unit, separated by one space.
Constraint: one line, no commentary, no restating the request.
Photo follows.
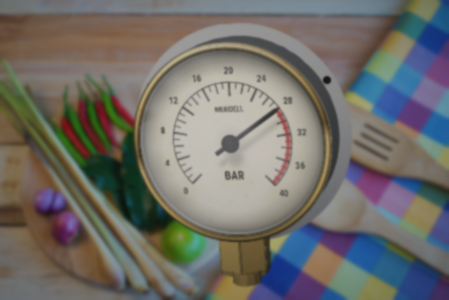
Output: 28 bar
